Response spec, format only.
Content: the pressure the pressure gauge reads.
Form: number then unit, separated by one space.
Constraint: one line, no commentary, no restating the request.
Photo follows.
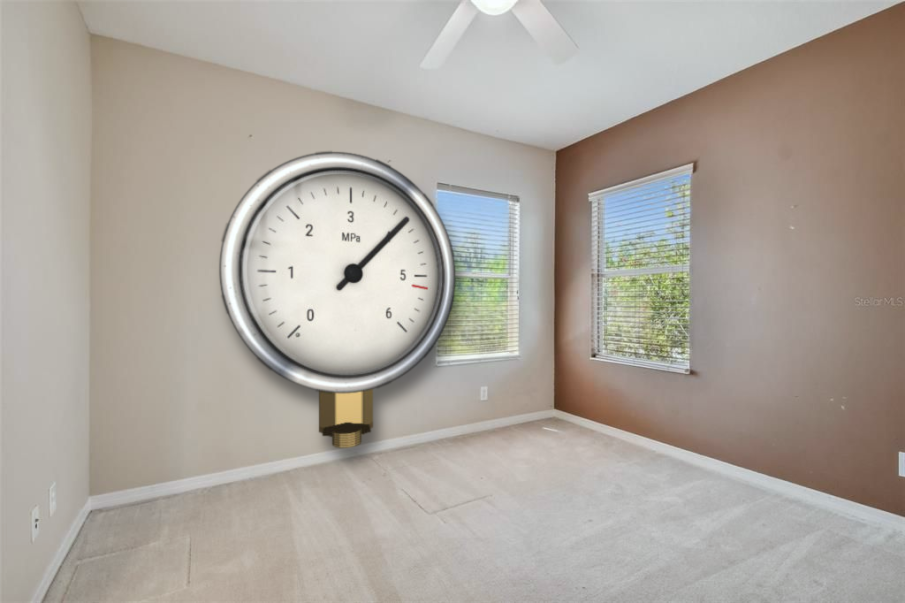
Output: 4 MPa
